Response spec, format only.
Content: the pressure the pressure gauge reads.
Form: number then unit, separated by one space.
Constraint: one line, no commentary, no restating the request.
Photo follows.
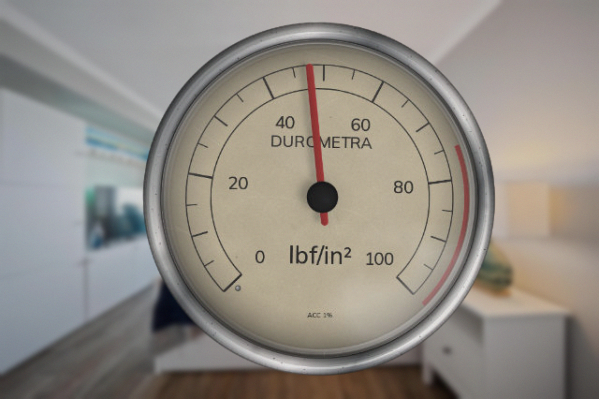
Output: 47.5 psi
